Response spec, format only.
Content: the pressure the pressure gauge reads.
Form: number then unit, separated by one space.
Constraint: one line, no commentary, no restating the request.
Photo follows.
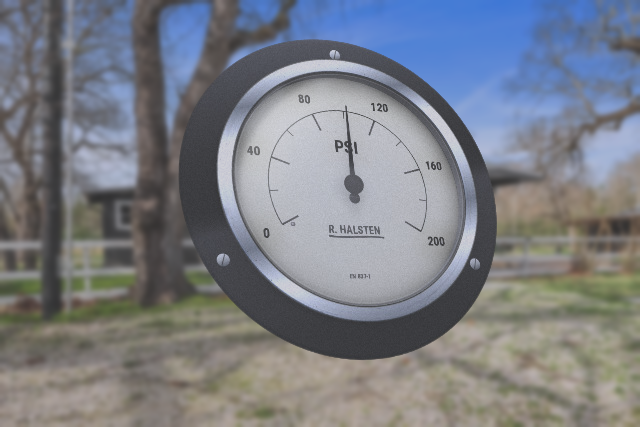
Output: 100 psi
